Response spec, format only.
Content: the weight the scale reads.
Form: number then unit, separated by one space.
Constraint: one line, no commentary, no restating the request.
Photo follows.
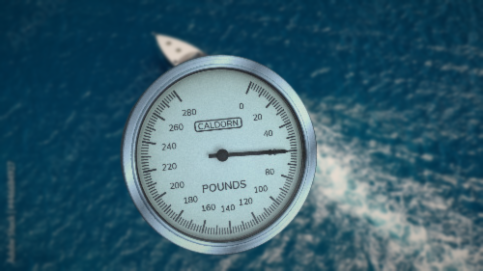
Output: 60 lb
